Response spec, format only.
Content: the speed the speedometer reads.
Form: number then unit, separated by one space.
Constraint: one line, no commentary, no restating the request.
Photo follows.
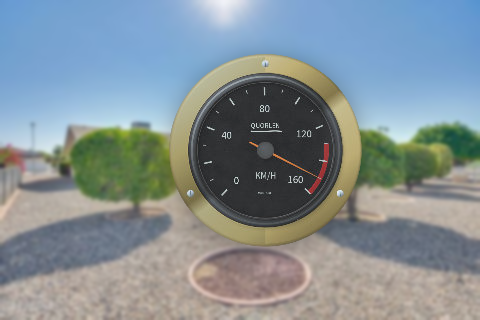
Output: 150 km/h
